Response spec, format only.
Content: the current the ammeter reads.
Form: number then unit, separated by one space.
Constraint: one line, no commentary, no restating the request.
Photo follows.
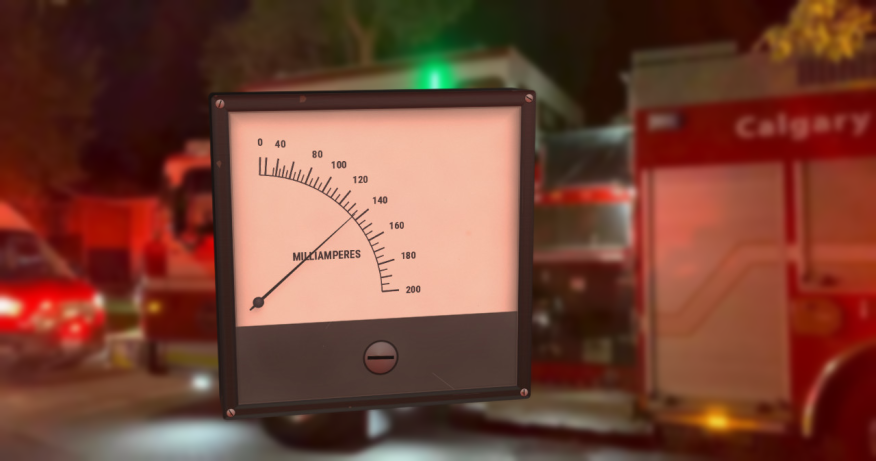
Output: 135 mA
